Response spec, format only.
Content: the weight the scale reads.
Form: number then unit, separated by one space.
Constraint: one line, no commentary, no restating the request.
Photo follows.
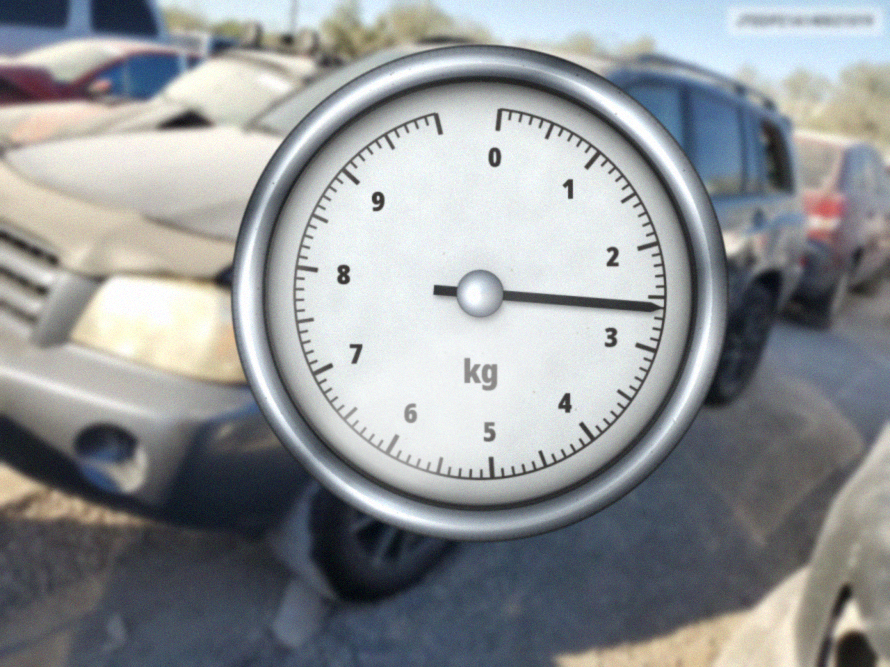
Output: 2.6 kg
